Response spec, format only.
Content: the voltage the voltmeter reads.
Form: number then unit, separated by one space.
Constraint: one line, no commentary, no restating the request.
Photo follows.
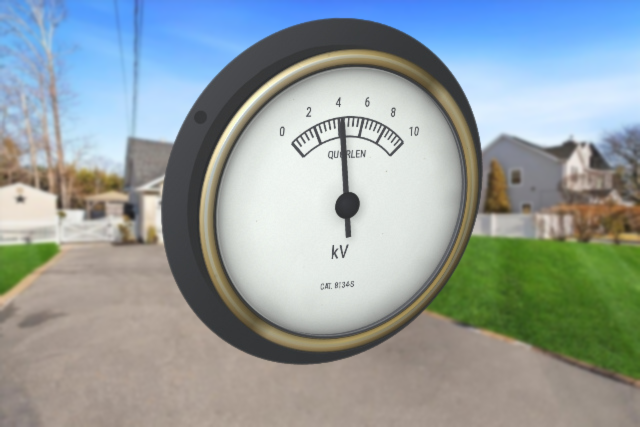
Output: 4 kV
